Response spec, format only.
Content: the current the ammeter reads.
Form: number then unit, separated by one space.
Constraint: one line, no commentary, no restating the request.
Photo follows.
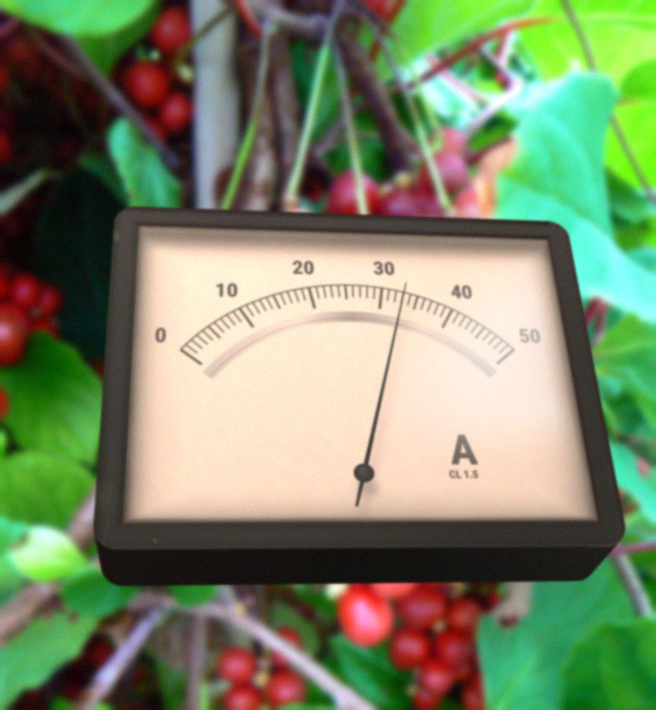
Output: 33 A
